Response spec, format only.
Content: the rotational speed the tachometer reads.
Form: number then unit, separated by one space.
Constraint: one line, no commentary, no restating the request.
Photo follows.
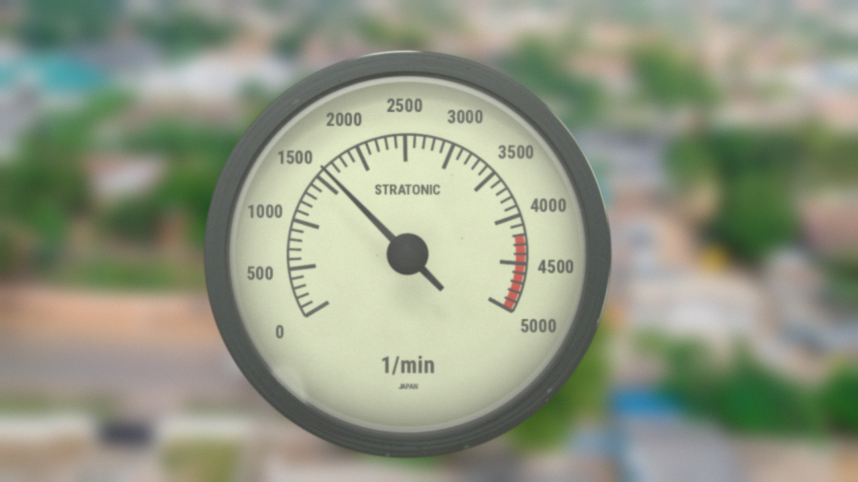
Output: 1600 rpm
